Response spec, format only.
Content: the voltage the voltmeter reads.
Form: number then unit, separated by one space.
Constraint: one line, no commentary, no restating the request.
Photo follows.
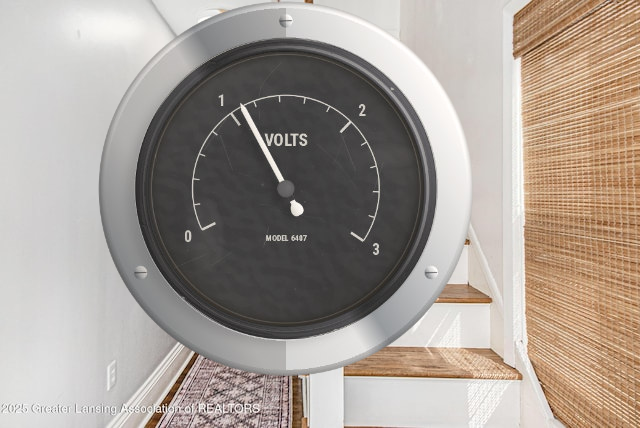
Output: 1.1 V
